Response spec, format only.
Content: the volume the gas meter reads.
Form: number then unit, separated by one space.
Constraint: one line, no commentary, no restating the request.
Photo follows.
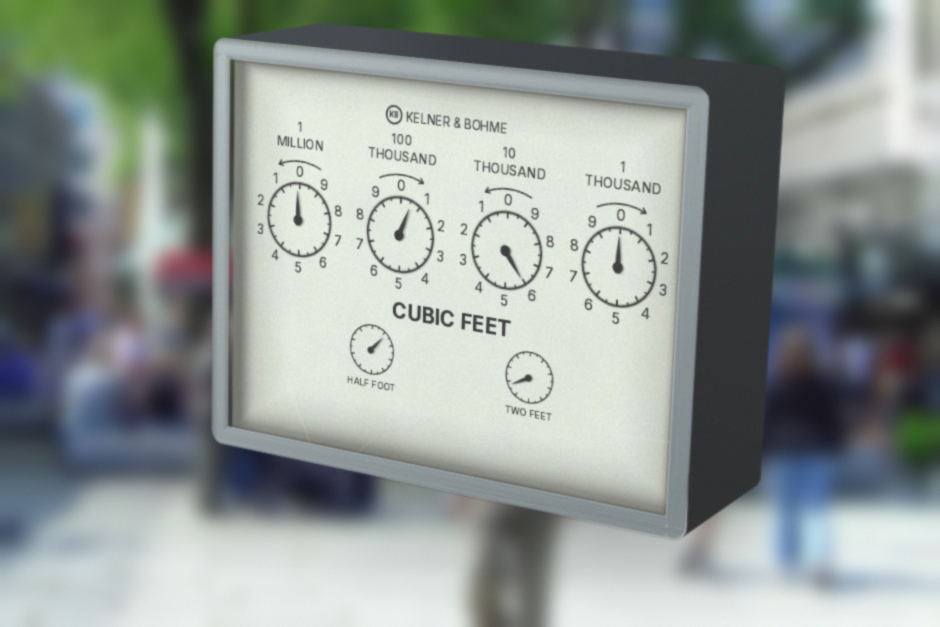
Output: 6000 ft³
